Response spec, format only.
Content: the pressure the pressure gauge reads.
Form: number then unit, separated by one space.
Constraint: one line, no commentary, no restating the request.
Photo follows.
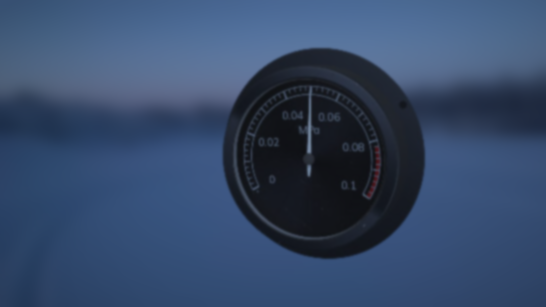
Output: 0.05 MPa
